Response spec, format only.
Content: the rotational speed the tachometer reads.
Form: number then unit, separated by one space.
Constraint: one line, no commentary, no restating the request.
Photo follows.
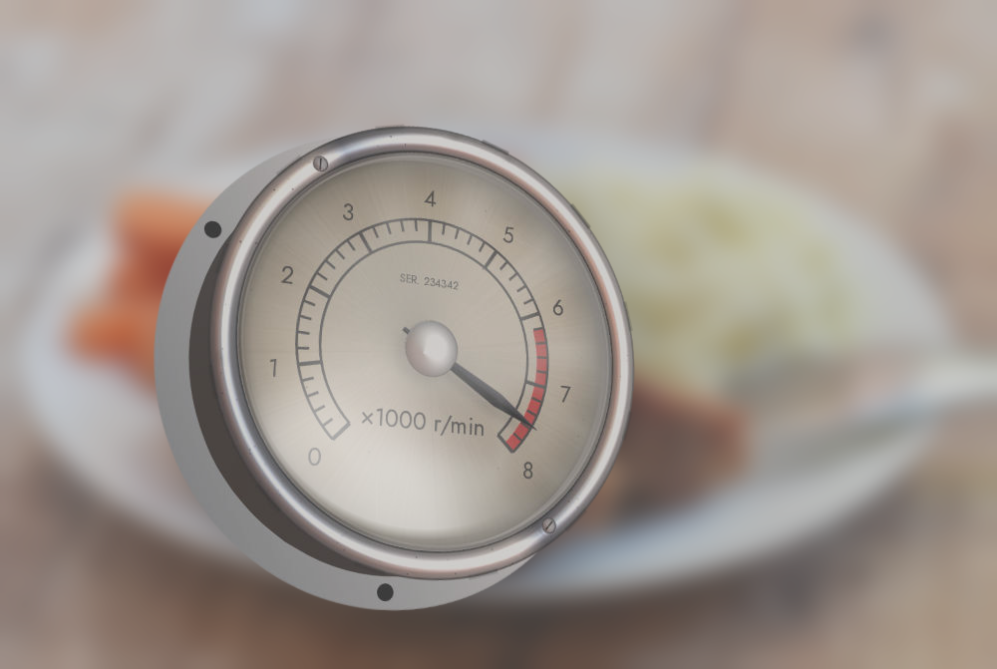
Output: 7600 rpm
